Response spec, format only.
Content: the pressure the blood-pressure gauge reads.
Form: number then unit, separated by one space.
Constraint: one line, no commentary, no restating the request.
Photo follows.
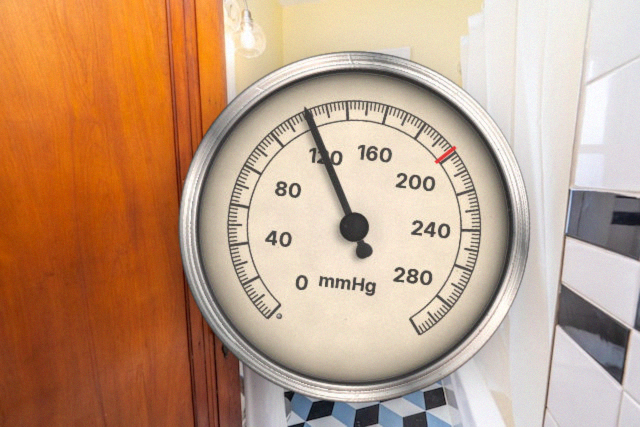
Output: 120 mmHg
